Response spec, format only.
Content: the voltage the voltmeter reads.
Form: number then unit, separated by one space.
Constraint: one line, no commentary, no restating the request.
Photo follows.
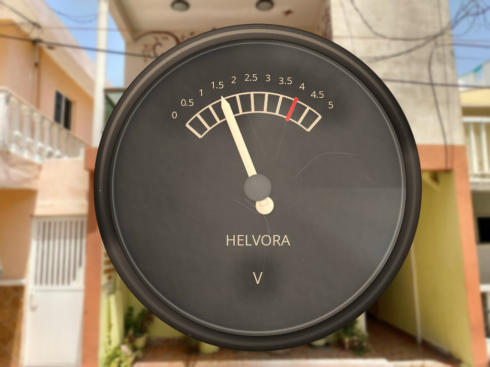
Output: 1.5 V
